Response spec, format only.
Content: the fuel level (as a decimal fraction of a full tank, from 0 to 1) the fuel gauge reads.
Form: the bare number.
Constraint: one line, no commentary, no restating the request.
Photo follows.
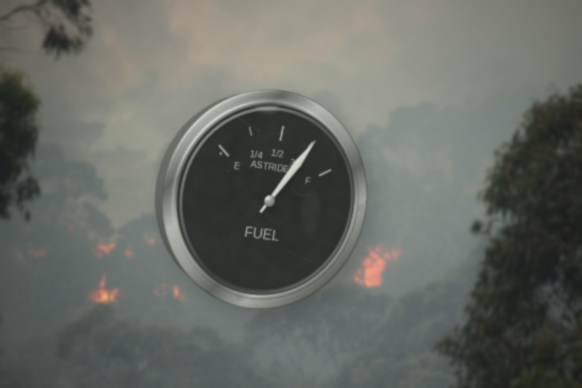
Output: 0.75
